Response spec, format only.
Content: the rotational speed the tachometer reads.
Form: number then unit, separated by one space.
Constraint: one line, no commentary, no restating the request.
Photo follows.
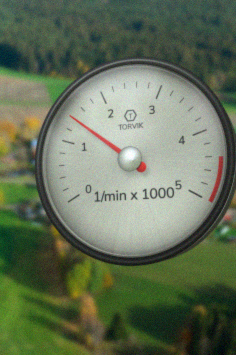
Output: 1400 rpm
